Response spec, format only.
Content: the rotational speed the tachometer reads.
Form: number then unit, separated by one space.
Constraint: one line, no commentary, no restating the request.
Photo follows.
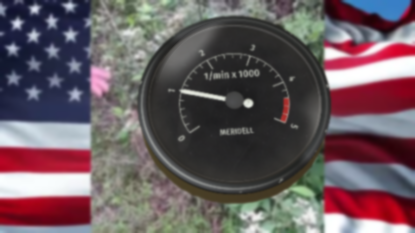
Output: 1000 rpm
